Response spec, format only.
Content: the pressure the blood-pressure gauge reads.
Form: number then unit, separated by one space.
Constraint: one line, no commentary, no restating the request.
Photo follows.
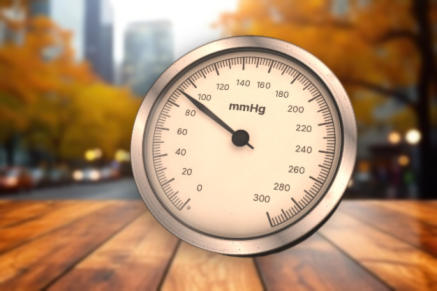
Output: 90 mmHg
